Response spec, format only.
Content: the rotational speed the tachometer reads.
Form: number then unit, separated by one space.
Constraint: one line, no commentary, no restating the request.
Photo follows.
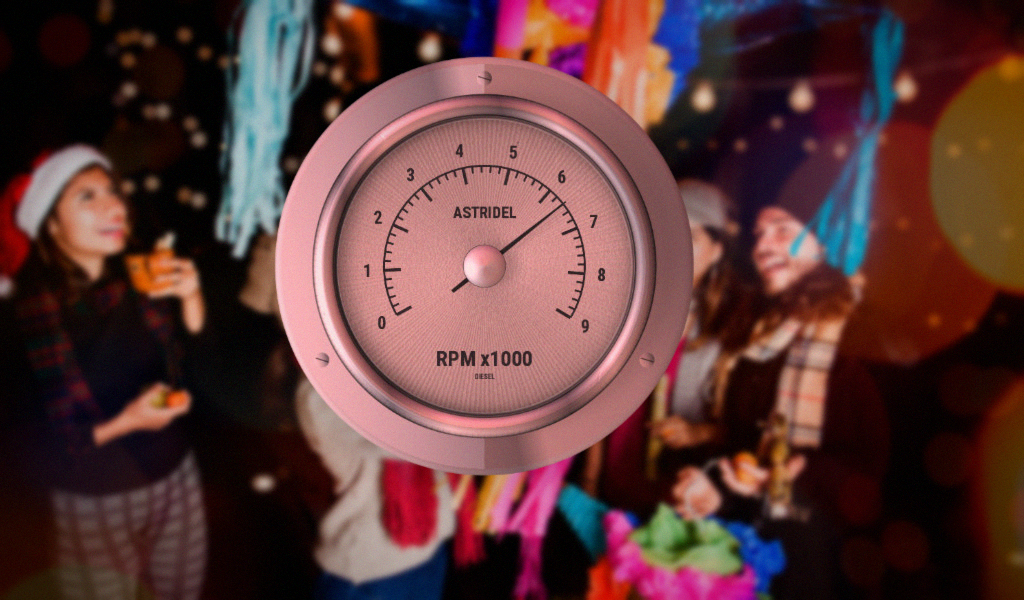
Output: 6400 rpm
